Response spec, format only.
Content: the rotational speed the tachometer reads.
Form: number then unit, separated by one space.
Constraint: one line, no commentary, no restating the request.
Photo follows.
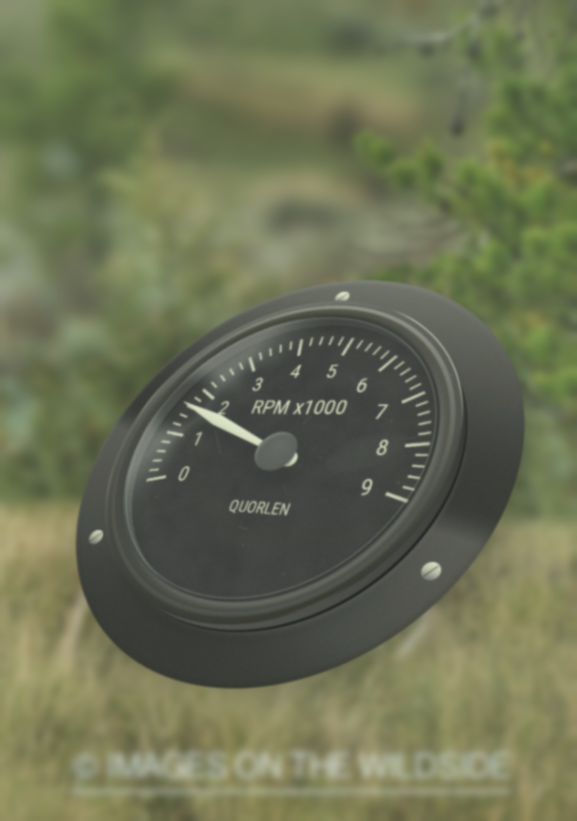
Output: 1600 rpm
